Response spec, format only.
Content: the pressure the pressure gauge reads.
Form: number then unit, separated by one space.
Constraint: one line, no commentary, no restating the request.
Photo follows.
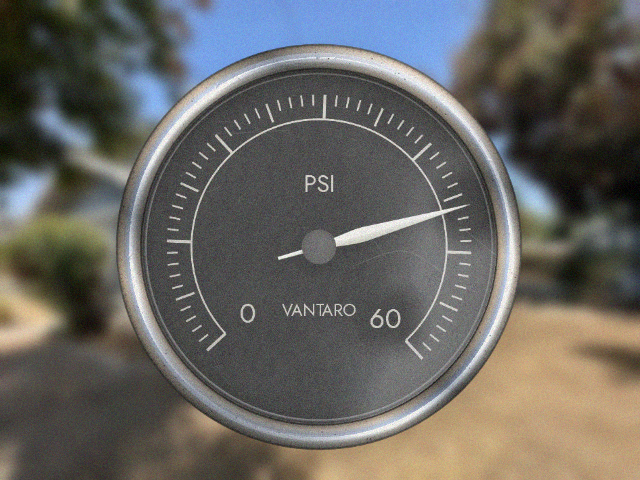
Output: 46 psi
